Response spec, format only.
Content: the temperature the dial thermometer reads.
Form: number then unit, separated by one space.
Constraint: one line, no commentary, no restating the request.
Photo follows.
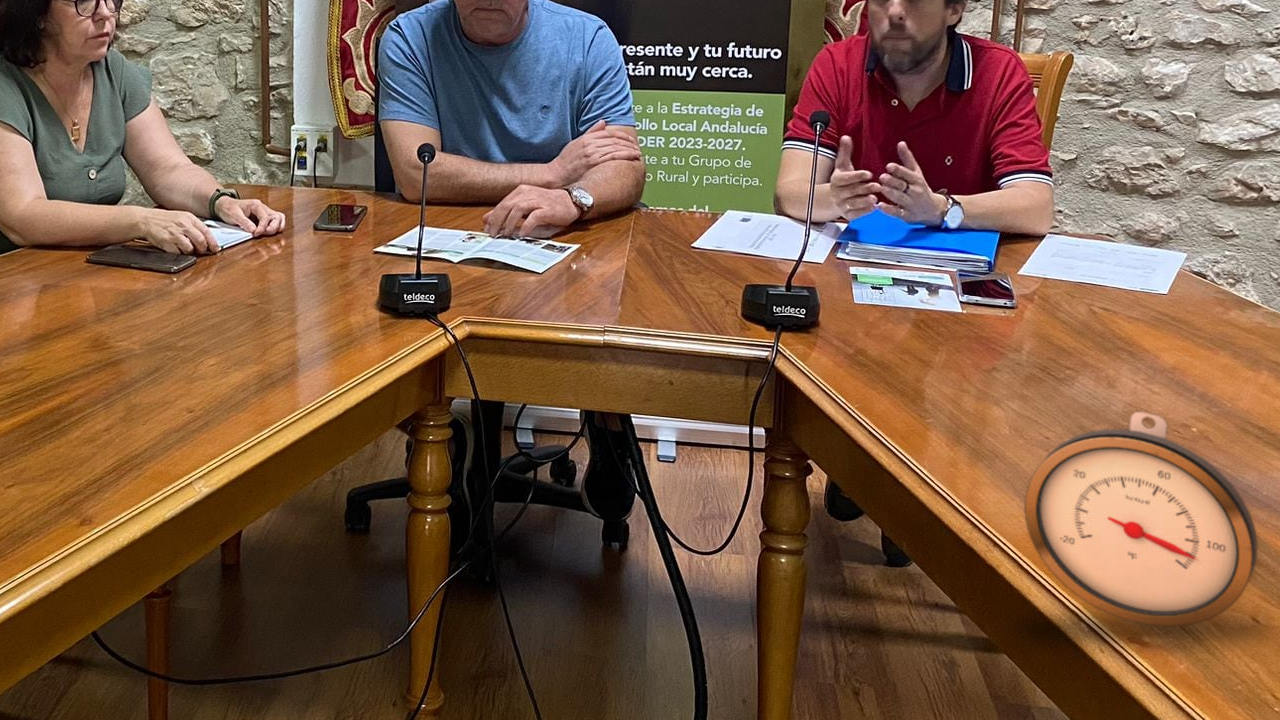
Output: 110 °F
